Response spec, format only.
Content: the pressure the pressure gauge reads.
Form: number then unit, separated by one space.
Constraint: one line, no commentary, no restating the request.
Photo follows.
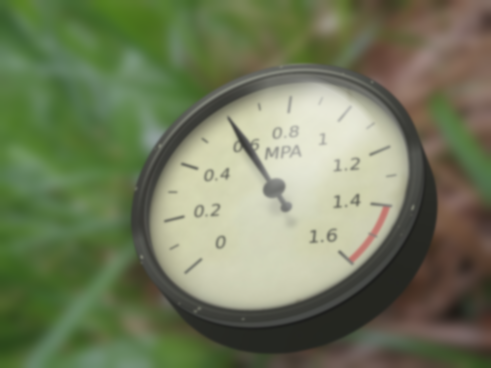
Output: 0.6 MPa
